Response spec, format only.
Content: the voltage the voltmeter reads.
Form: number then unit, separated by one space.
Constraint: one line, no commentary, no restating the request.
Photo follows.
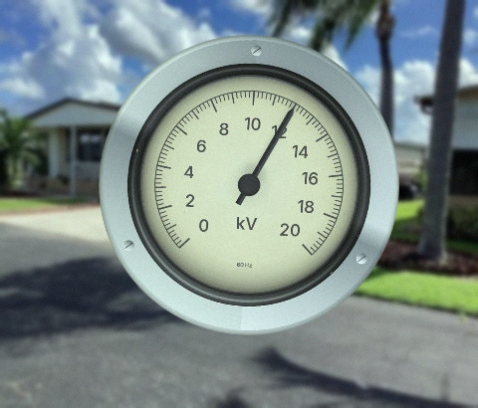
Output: 12 kV
